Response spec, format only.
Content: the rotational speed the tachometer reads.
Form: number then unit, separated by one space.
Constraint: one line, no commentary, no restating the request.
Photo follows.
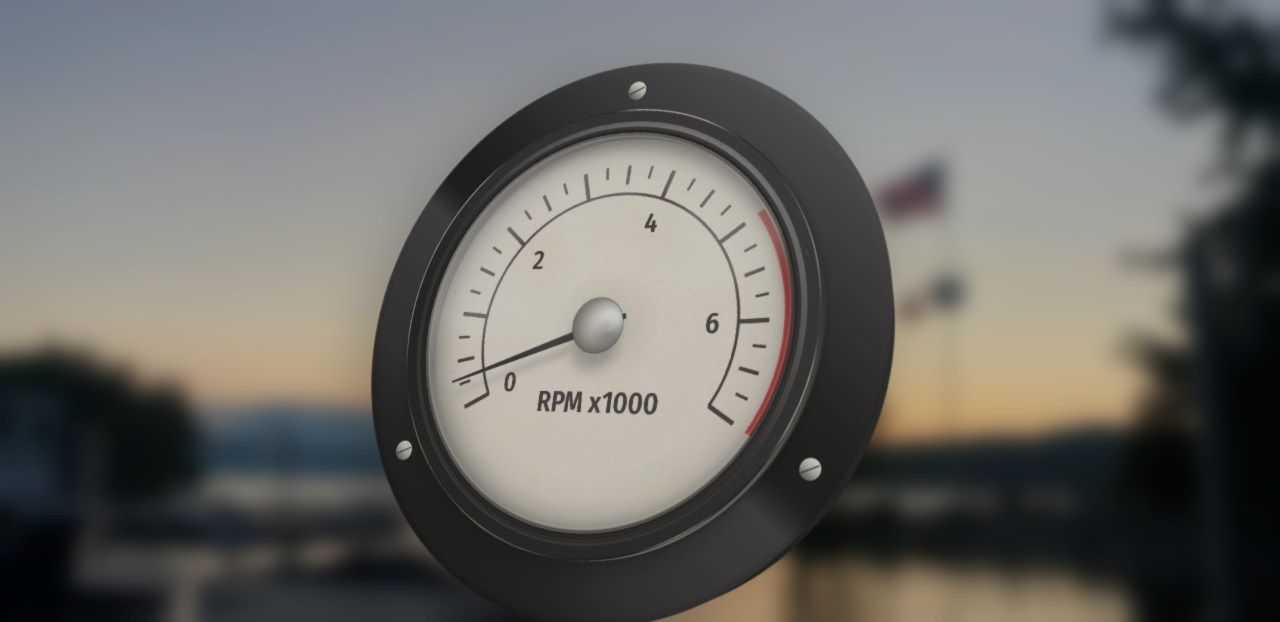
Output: 250 rpm
